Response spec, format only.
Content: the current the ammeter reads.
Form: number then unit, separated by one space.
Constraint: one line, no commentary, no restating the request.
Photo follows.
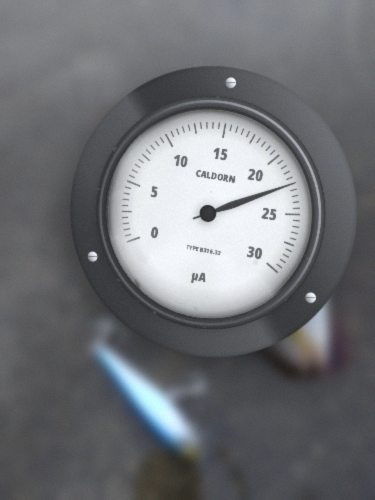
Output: 22.5 µA
